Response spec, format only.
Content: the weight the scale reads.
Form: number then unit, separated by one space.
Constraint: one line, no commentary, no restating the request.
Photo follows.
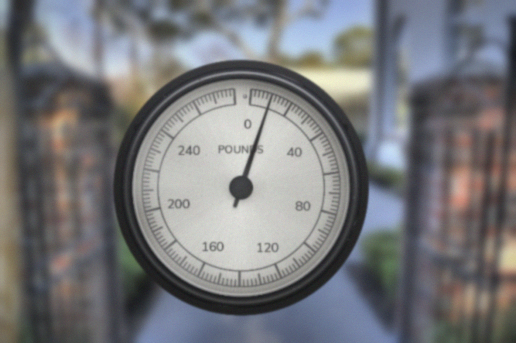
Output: 10 lb
